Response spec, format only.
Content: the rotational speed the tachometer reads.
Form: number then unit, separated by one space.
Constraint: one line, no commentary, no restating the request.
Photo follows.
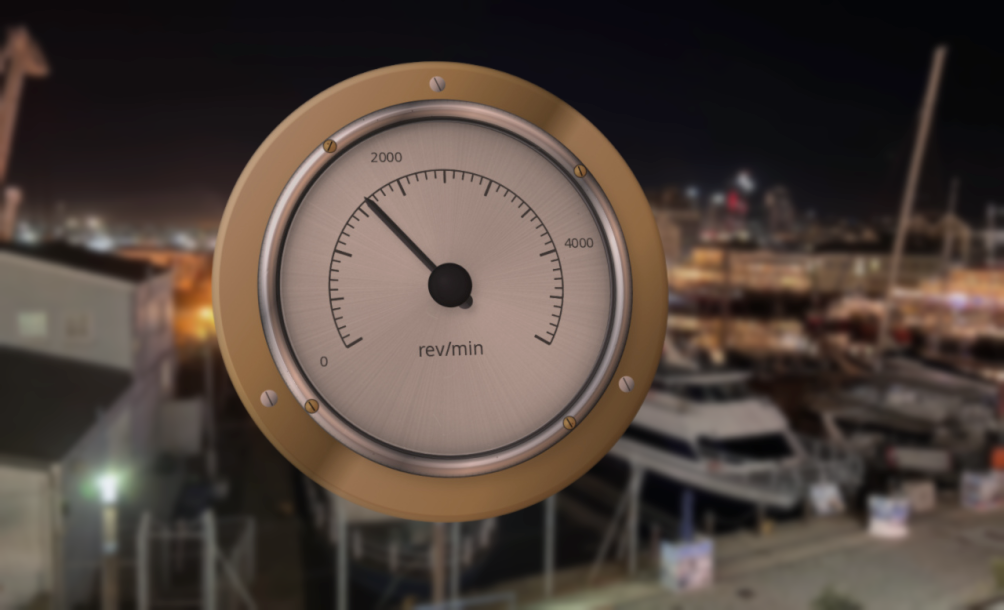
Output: 1600 rpm
